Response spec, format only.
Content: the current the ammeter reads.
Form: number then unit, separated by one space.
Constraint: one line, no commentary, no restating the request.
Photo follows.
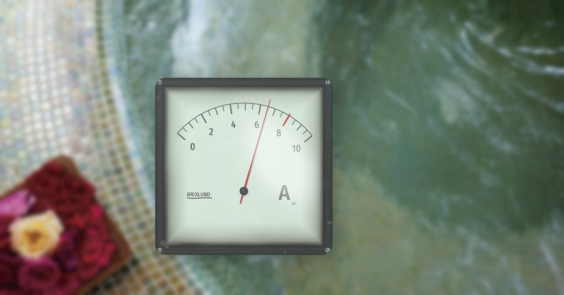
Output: 6.5 A
